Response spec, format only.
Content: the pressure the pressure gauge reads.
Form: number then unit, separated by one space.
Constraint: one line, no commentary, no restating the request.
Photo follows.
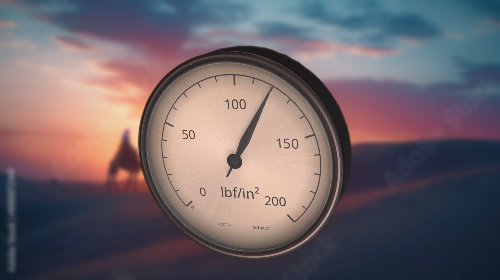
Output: 120 psi
